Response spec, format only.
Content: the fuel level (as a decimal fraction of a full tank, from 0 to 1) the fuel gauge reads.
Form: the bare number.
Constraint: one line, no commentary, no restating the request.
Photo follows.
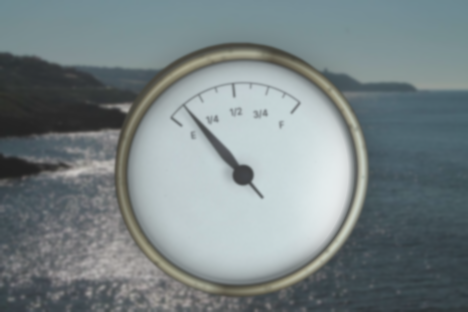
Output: 0.125
